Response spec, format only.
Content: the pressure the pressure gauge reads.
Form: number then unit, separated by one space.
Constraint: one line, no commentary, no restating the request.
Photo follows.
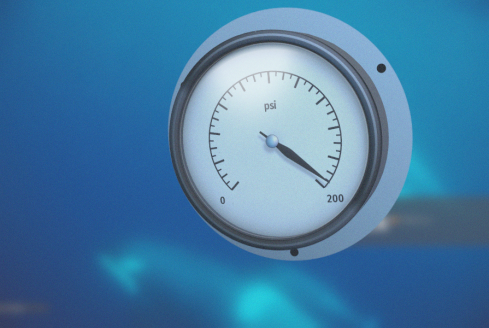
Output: 195 psi
